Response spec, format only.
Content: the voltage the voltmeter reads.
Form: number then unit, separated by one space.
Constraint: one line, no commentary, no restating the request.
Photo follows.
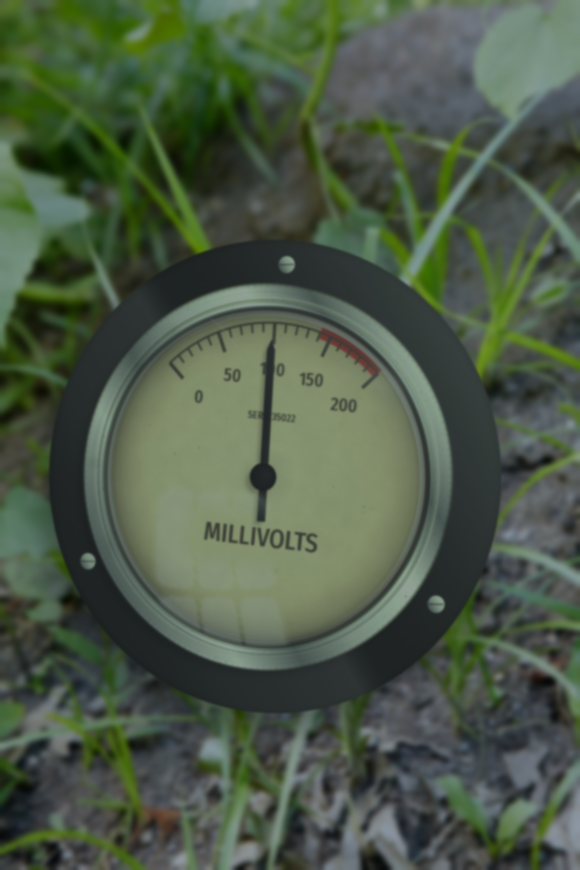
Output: 100 mV
